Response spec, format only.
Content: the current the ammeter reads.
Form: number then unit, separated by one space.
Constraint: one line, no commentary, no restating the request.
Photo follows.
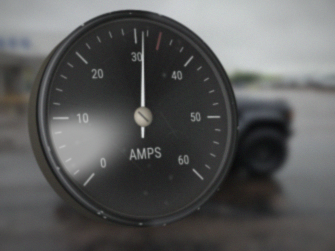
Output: 31 A
